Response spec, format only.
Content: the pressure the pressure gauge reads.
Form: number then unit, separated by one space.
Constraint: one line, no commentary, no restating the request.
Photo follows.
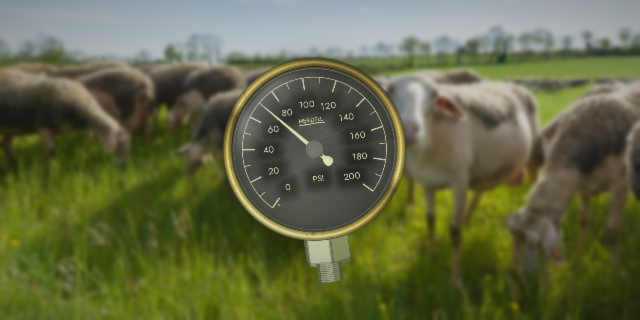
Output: 70 psi
